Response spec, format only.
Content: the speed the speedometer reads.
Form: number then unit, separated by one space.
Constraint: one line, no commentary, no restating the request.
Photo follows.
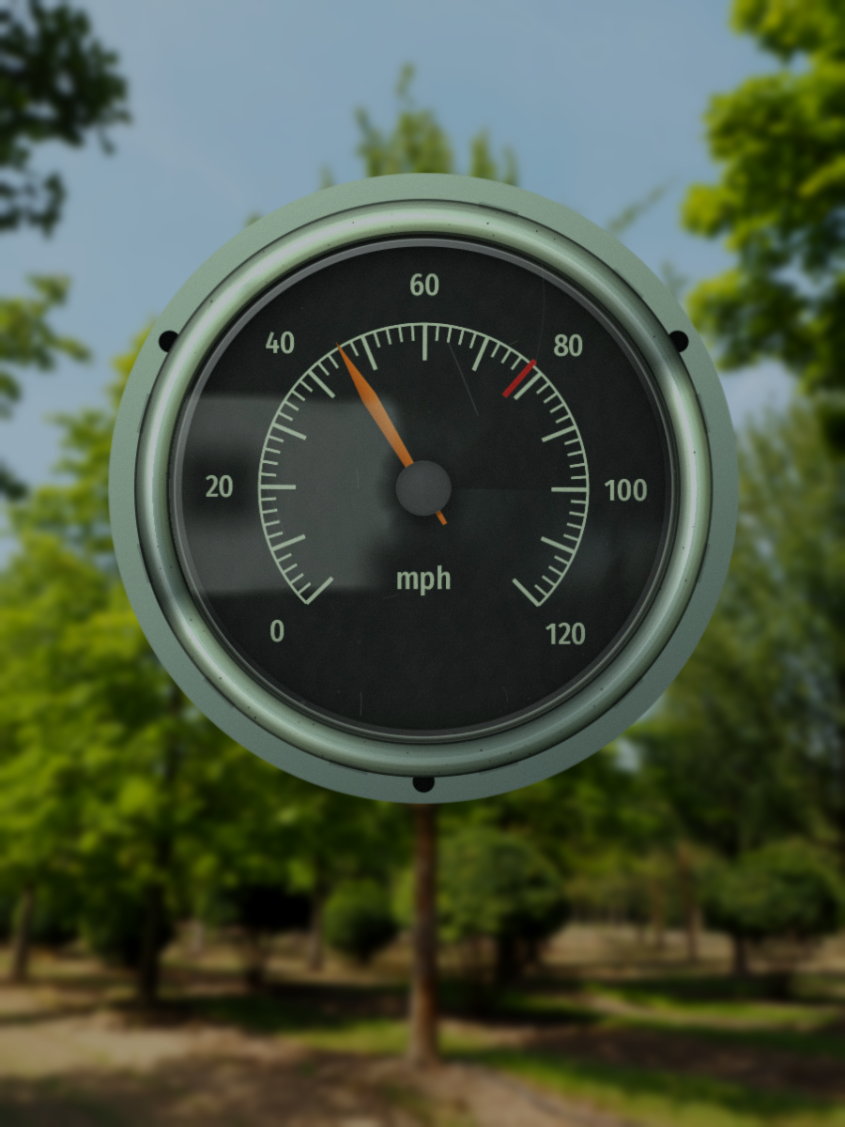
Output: 46 mph
